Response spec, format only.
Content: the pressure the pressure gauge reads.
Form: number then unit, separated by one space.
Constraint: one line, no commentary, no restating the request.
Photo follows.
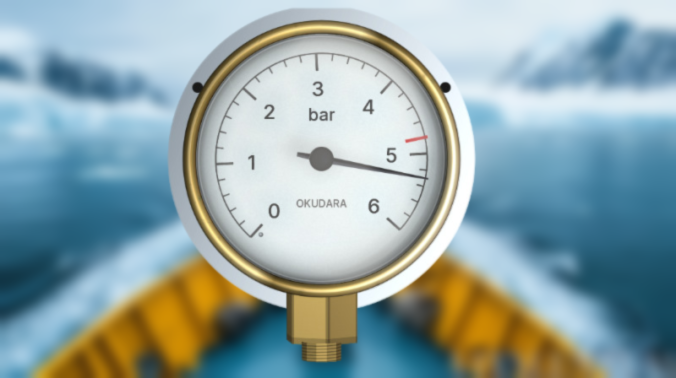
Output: 5.3 bar
